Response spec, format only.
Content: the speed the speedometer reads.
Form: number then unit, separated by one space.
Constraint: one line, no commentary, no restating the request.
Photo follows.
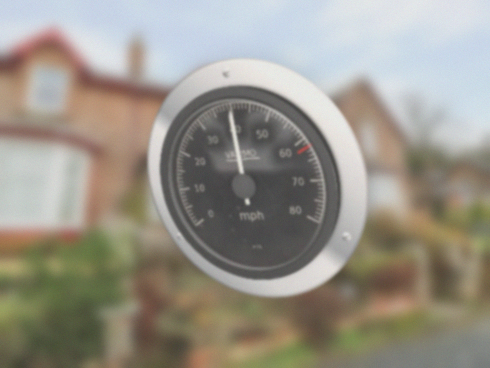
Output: 40 mph
